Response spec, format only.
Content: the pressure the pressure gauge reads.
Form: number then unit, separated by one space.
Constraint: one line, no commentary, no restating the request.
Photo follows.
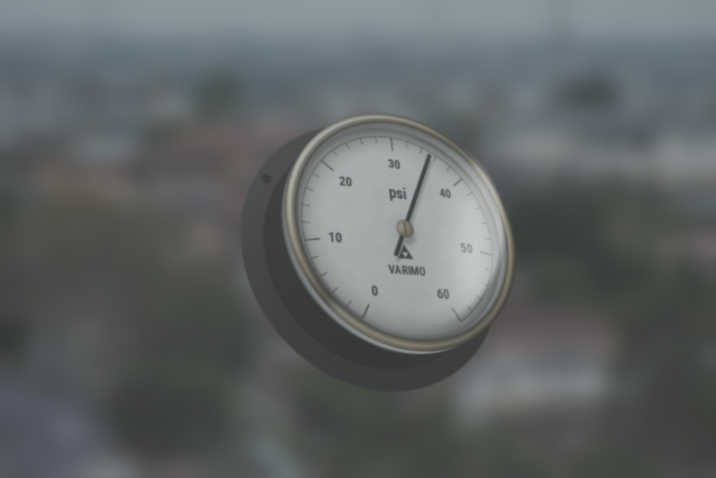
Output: 35 psi
